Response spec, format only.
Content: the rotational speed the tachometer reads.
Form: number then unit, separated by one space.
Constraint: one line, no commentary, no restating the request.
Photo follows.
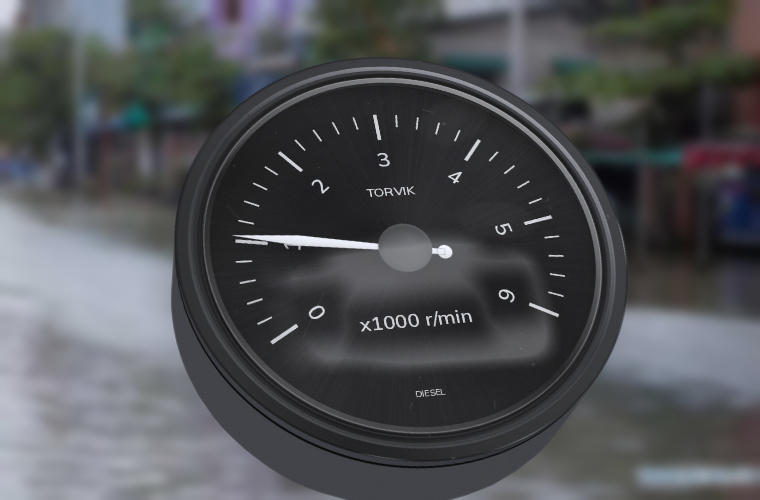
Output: 1000 rpm
